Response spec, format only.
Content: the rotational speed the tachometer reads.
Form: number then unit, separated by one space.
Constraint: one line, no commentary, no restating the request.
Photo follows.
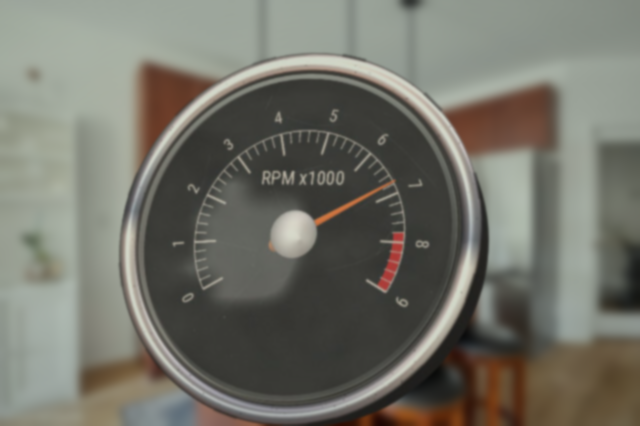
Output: 6800 rpm
